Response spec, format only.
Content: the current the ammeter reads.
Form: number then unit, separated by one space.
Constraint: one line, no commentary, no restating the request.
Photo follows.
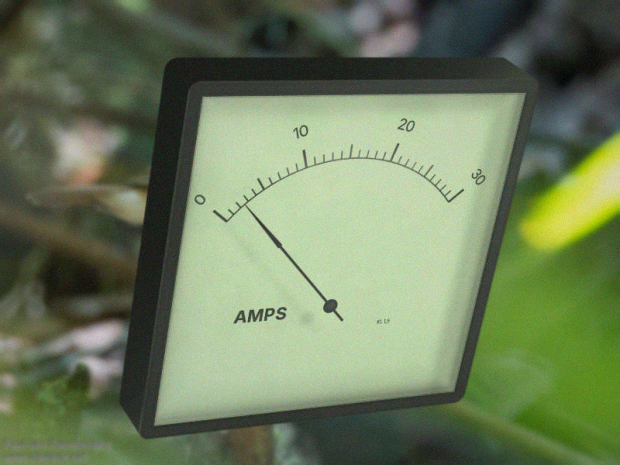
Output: 2.5 A
